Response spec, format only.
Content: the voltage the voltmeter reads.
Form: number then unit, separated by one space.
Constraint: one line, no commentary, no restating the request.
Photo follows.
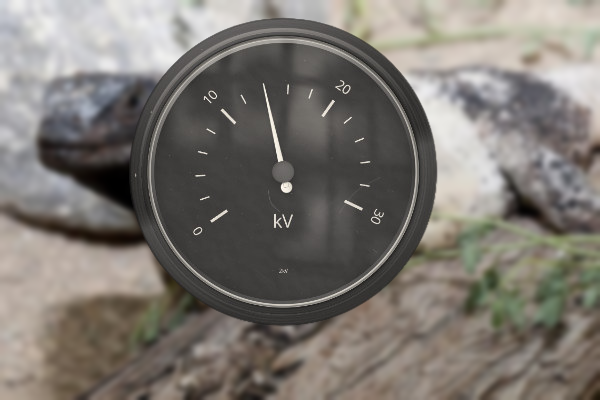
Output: 14 kV
